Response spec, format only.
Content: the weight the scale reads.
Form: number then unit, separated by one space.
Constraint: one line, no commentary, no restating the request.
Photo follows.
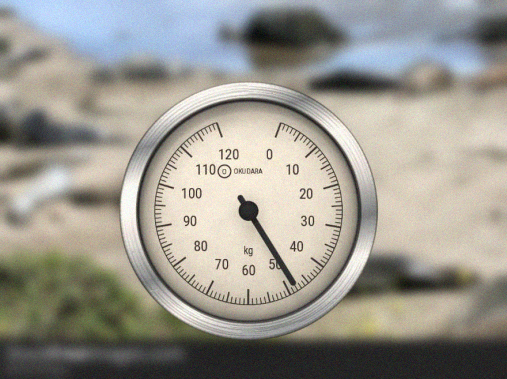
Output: 48 kg
